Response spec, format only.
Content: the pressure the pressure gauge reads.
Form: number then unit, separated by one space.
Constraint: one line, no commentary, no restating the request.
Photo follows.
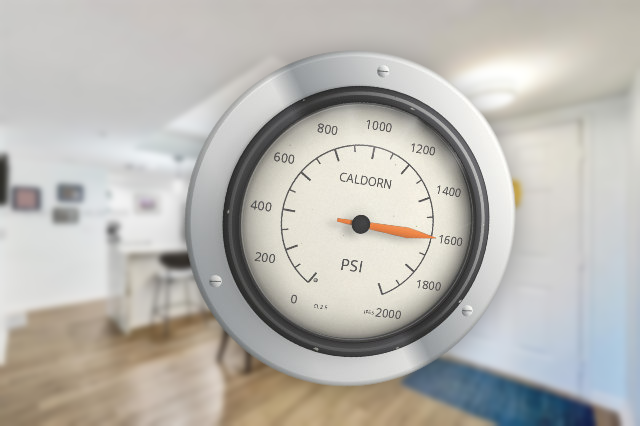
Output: 1600 psi
